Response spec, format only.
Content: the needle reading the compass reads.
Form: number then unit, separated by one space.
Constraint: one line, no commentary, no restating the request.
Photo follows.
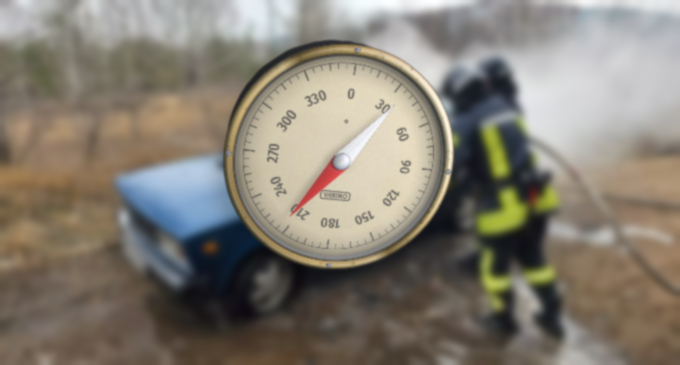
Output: 215 °
